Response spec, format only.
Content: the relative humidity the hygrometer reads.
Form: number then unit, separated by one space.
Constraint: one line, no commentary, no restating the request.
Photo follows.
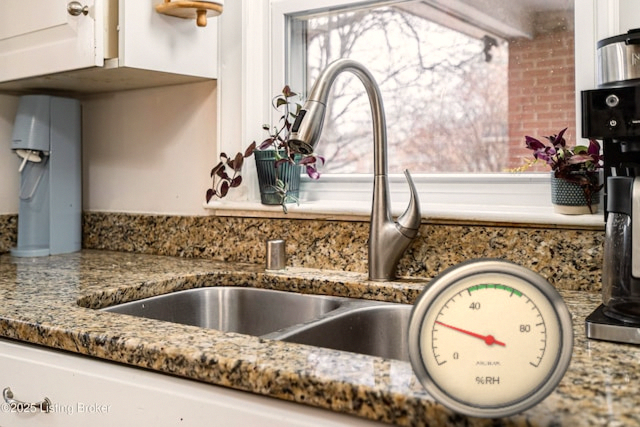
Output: 20 %
